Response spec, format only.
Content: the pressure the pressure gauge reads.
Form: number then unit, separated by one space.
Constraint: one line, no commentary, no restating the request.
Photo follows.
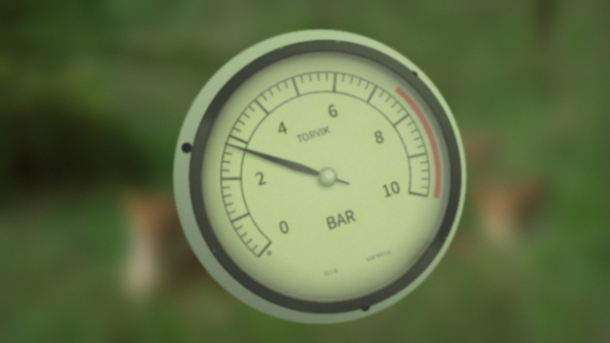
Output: 2.8 bar
